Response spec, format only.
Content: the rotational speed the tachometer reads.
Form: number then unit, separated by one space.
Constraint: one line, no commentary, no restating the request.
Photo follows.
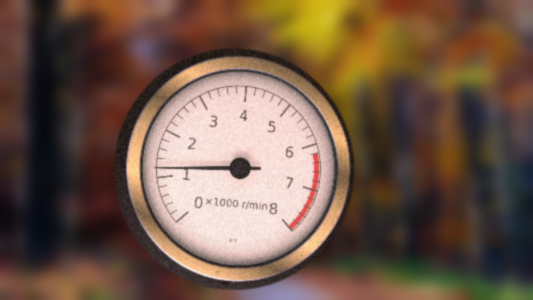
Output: 1200 rpm
